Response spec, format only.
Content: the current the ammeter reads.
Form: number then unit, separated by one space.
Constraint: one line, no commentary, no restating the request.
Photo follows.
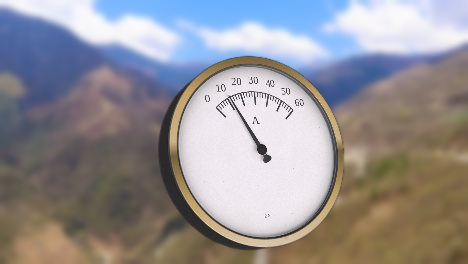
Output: 10 A
